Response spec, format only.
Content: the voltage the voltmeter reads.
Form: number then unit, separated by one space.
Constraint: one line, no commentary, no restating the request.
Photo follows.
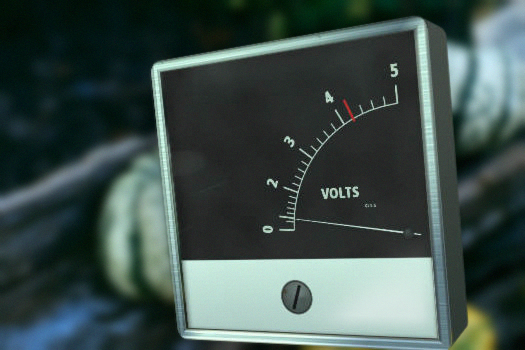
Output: 1 V
